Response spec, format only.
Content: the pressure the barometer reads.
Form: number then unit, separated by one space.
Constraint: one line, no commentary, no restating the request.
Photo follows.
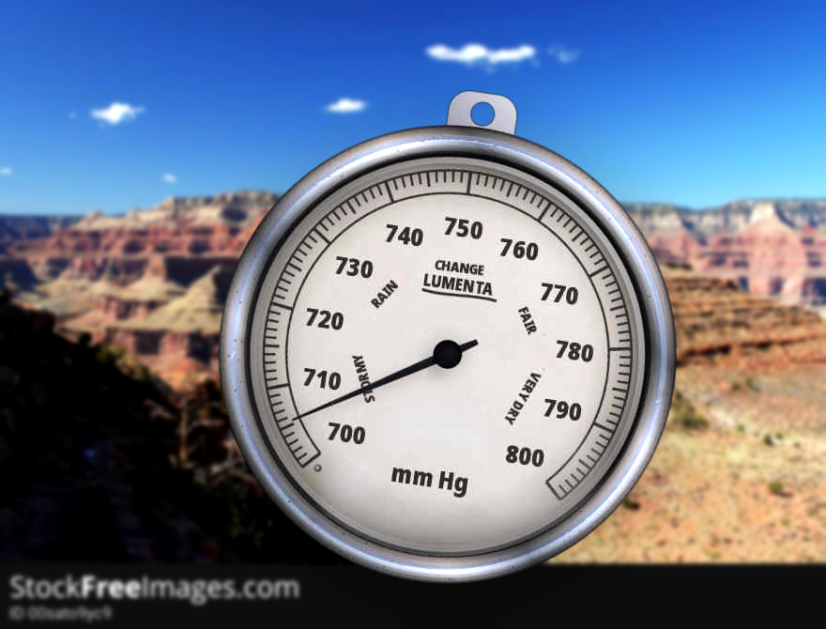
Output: 705.5 mmHg
